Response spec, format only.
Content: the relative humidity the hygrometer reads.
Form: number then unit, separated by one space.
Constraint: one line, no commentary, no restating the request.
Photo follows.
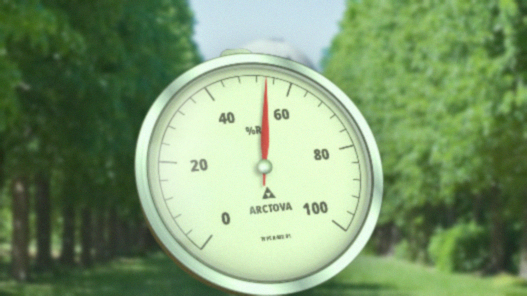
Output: 54 %
